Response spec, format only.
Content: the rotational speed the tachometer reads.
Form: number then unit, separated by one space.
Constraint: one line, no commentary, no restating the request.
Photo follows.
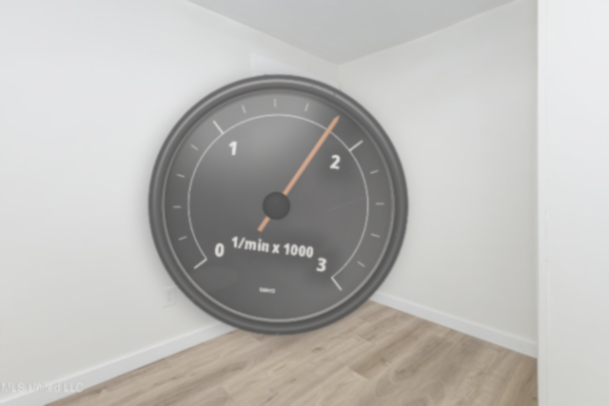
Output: 1800 rpm
